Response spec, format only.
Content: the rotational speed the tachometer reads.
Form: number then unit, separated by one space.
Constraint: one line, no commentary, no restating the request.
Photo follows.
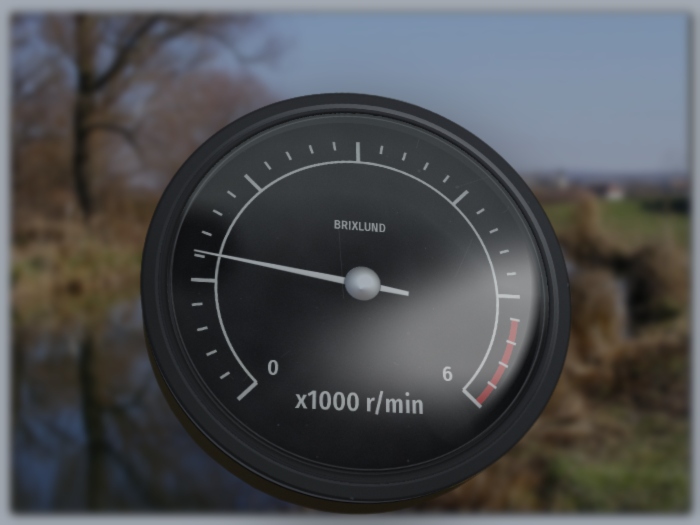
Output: 1200 rpm
